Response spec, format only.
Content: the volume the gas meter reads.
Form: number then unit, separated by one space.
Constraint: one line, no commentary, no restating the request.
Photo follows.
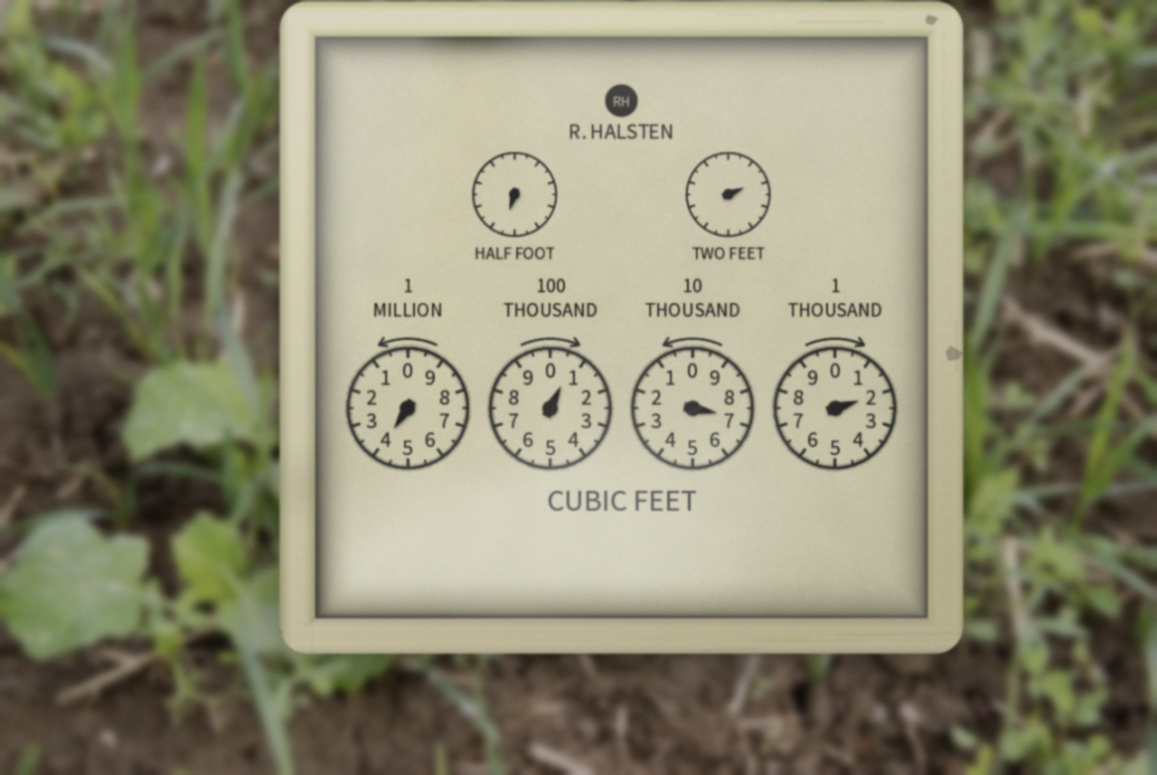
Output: 407200 ft³
